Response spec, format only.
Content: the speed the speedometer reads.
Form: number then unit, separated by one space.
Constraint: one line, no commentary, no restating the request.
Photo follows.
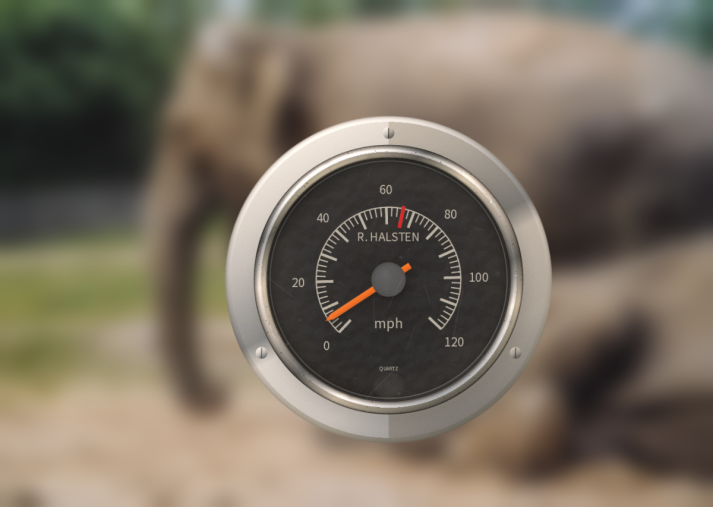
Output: 6 mph
